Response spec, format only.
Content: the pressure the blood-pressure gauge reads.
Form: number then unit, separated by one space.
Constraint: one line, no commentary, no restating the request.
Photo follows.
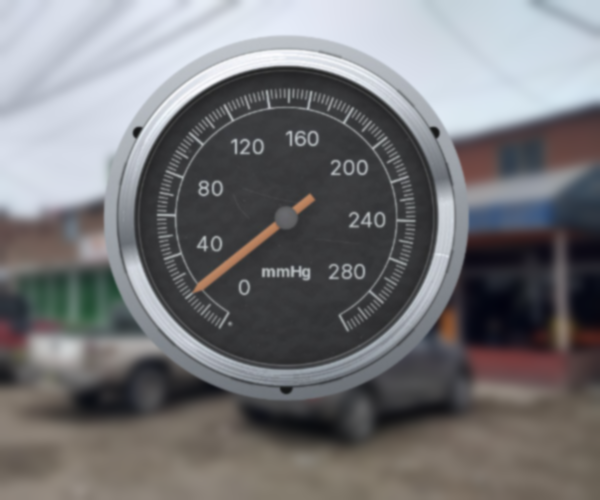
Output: 20 mmHg
